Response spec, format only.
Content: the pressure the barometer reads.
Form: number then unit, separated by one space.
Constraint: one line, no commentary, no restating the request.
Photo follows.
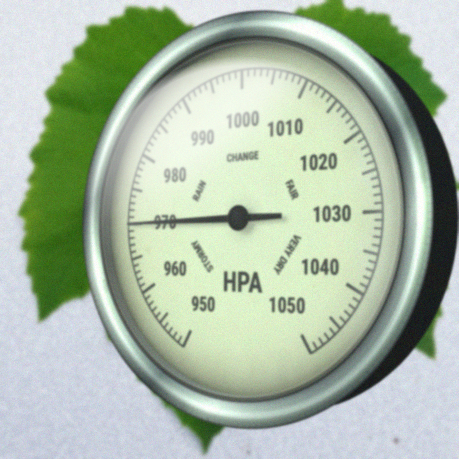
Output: 970 hPa
